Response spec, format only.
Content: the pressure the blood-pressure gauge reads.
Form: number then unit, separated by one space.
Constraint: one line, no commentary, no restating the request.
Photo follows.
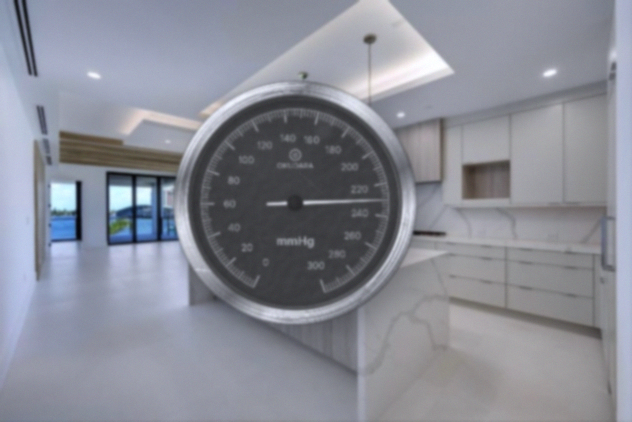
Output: 230 mmHg
